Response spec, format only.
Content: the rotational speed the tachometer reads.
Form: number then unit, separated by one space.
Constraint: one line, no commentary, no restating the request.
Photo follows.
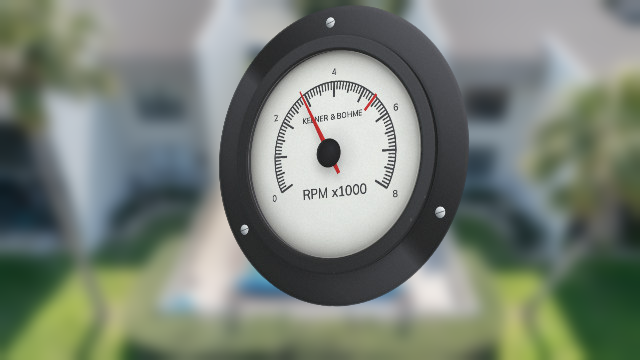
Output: 3000 rpm
